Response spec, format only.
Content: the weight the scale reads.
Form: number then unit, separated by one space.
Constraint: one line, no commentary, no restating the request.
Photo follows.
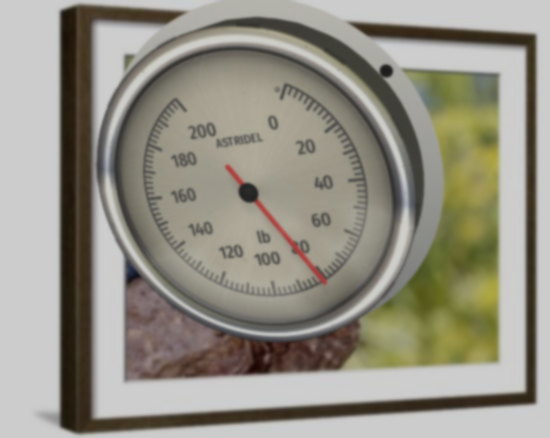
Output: 80 lb
